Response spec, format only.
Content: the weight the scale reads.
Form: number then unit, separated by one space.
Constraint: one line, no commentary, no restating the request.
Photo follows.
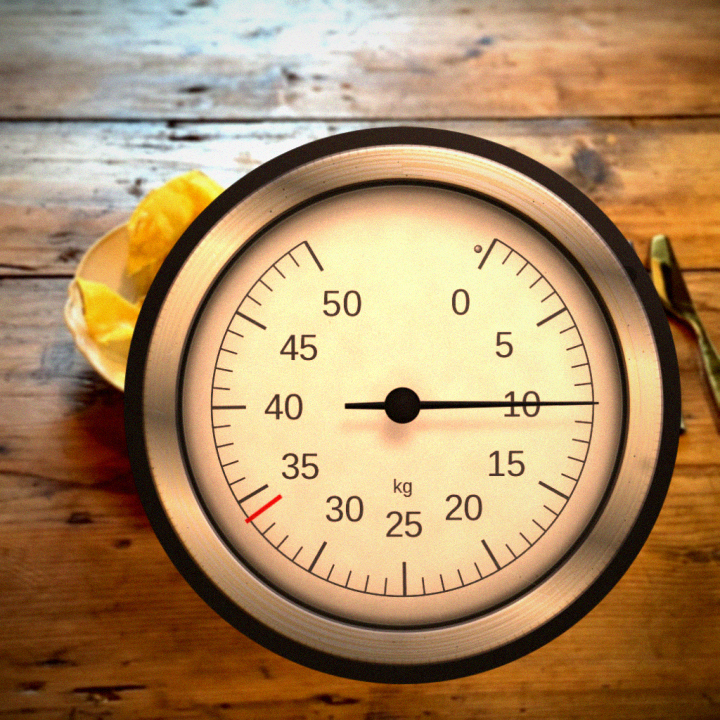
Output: 10 kg
